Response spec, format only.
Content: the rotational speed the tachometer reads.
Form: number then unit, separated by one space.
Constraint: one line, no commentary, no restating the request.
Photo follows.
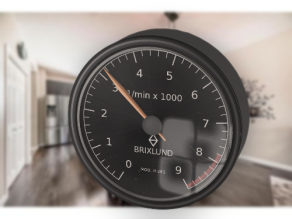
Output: 3200 rpm
